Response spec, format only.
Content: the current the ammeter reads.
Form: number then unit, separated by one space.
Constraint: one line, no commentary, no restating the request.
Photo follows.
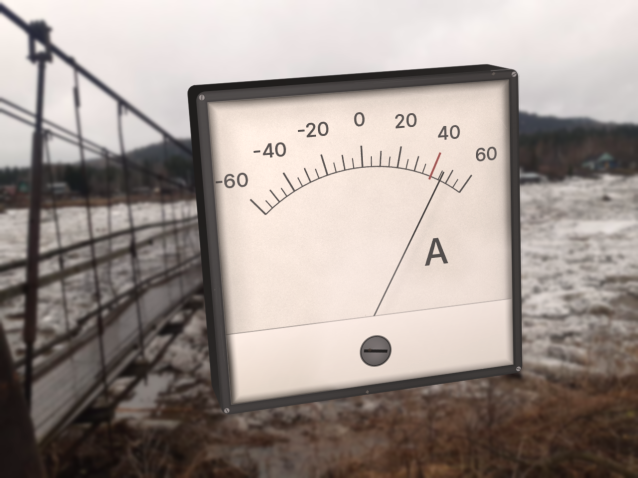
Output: 45 A
